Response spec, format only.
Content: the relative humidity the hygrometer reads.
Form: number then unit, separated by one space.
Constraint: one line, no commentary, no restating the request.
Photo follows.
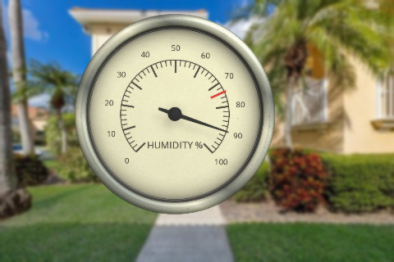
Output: 90 %
